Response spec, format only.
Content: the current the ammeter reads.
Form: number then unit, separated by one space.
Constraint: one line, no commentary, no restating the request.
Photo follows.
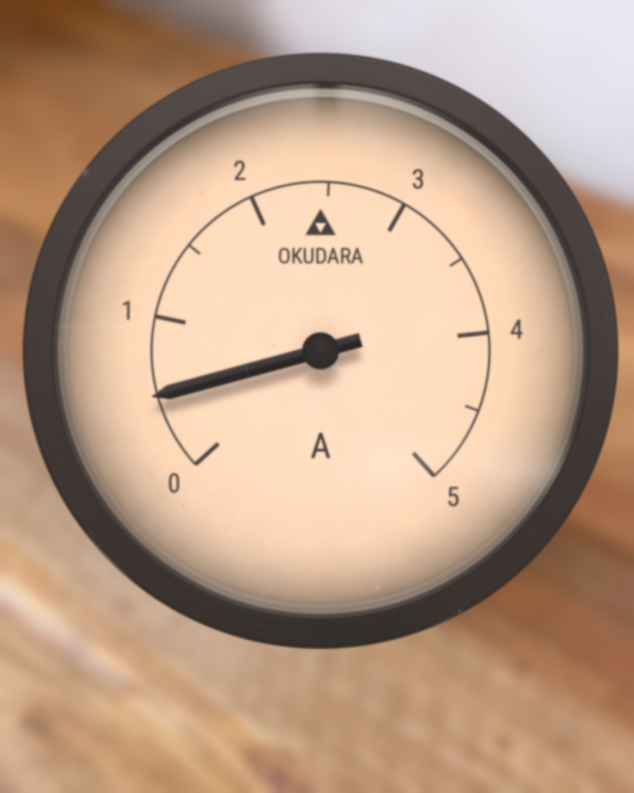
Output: 0.5 A
